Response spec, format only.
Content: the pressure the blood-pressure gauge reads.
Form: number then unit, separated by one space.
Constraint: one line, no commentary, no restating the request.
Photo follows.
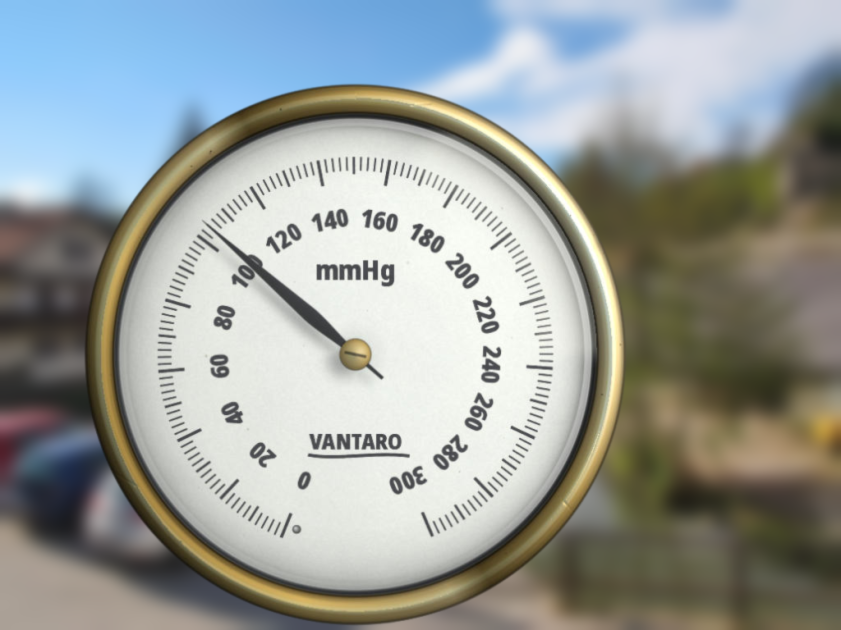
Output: 104 mmHg
